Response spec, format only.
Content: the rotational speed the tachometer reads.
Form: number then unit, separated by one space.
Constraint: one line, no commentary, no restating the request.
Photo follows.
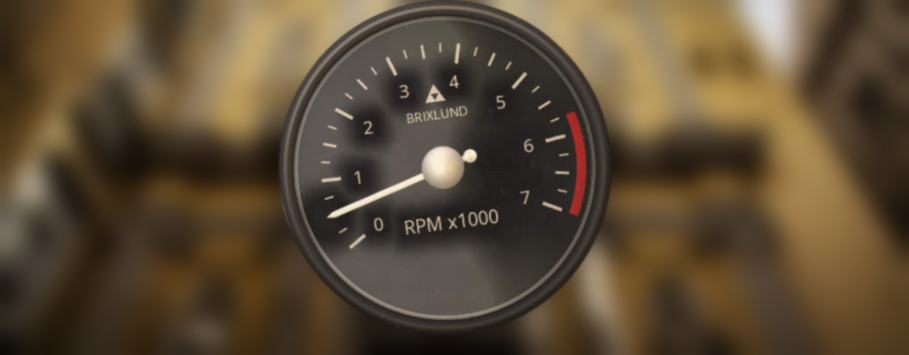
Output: 500 rpm
